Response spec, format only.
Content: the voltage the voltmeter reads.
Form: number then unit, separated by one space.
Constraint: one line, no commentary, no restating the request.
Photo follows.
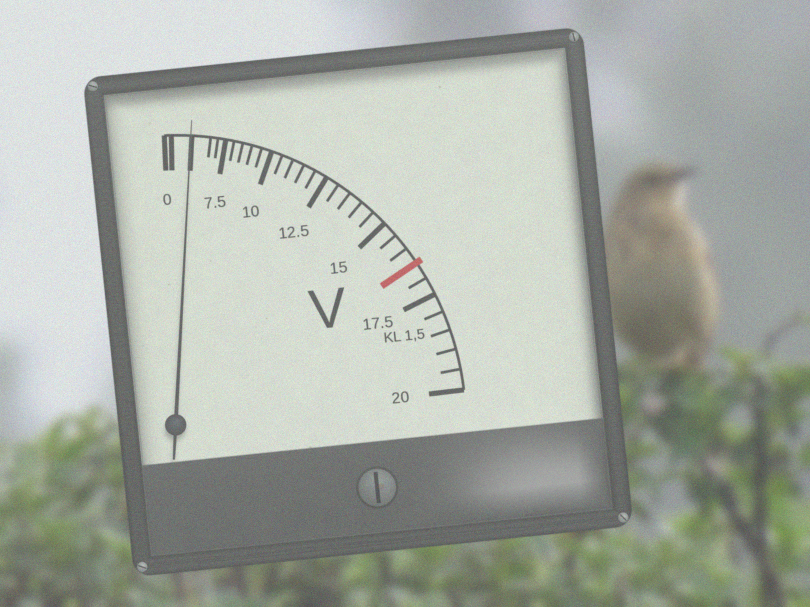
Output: 5 V
